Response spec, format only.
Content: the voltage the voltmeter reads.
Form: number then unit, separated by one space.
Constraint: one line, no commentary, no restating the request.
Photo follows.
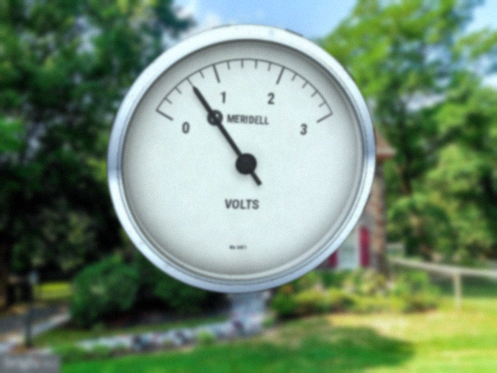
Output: 0.6 V
